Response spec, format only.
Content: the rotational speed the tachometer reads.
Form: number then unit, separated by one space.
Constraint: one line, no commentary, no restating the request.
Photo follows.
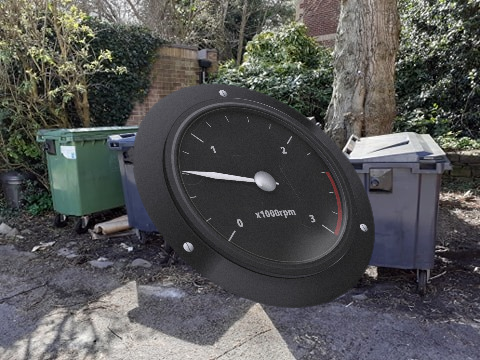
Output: 600 rpm
